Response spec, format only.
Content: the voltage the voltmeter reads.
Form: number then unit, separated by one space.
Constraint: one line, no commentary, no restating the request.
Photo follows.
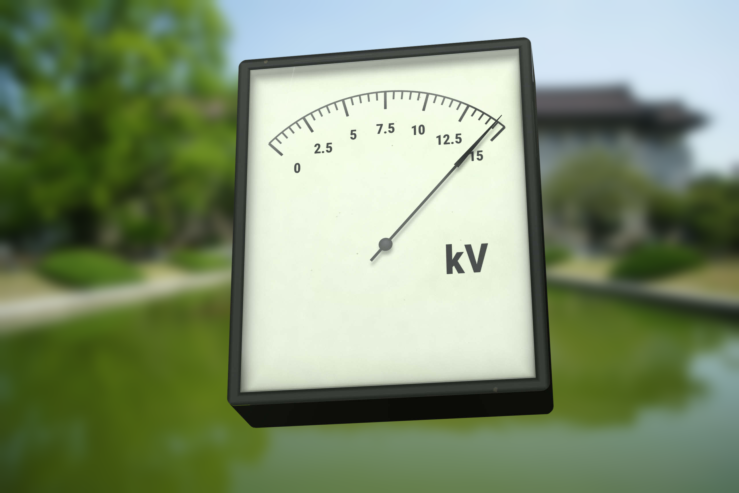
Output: 14.5 kV
